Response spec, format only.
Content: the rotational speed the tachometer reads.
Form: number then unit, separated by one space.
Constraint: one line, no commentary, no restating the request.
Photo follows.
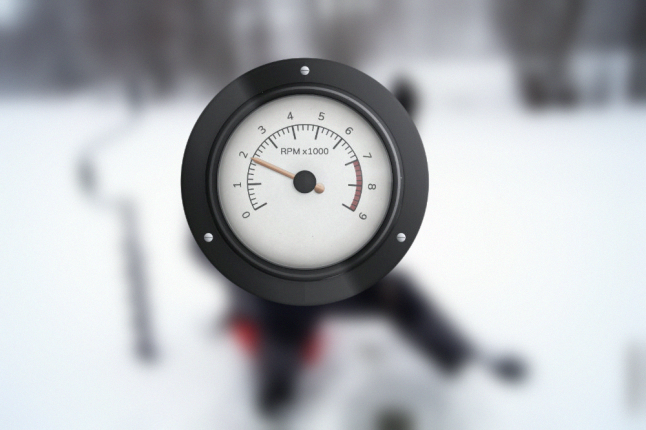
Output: 2000 rpm
